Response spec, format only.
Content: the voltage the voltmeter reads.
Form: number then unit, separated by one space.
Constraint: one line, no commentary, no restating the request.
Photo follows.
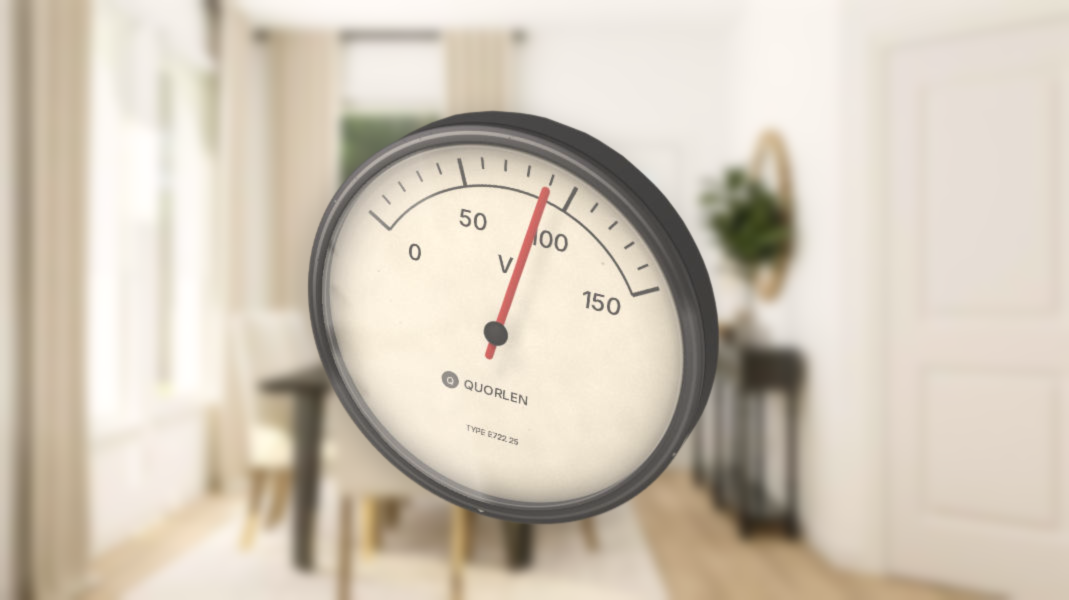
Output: 90 V
